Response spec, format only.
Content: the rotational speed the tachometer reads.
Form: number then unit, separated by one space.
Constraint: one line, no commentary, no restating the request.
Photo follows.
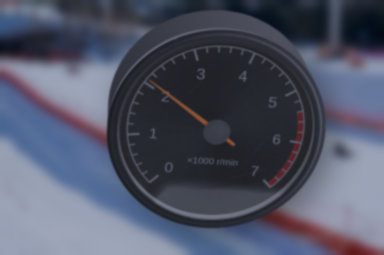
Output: 2100 rpm
